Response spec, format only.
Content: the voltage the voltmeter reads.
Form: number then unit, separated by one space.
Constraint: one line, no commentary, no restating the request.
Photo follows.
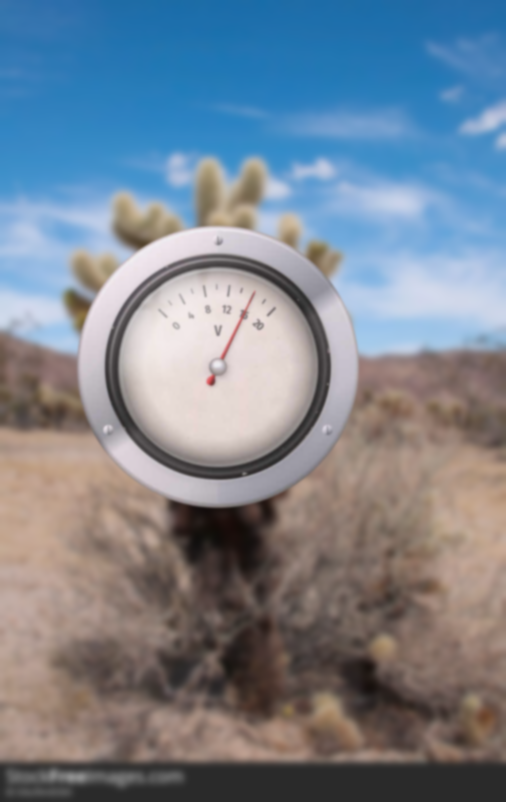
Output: 16 V
